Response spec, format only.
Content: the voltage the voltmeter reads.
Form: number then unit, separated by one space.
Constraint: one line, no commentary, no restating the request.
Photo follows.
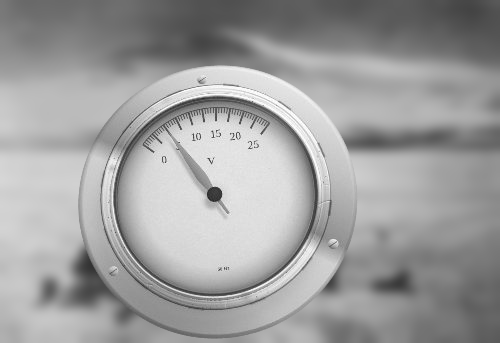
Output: 5 V
